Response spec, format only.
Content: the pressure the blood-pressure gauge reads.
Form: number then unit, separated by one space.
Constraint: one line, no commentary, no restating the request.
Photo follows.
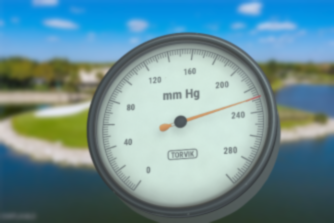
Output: 230 mmHg
